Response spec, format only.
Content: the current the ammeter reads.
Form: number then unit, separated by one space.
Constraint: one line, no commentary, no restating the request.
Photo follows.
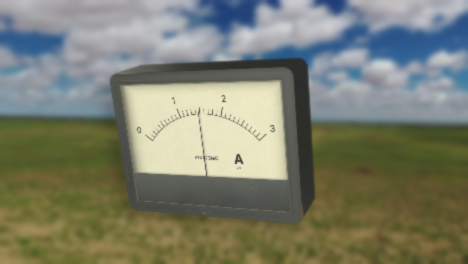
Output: 1.5 A
